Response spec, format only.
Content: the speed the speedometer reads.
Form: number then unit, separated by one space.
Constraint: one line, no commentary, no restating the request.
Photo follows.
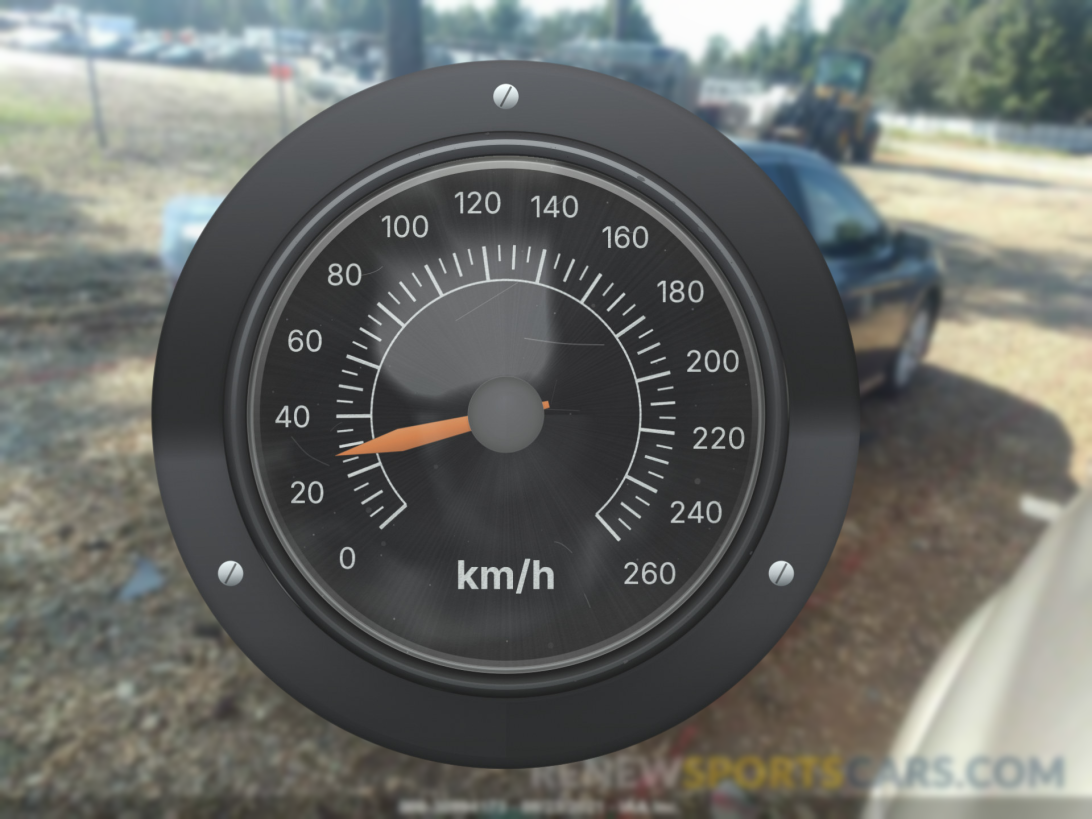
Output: 27.5 km/h
